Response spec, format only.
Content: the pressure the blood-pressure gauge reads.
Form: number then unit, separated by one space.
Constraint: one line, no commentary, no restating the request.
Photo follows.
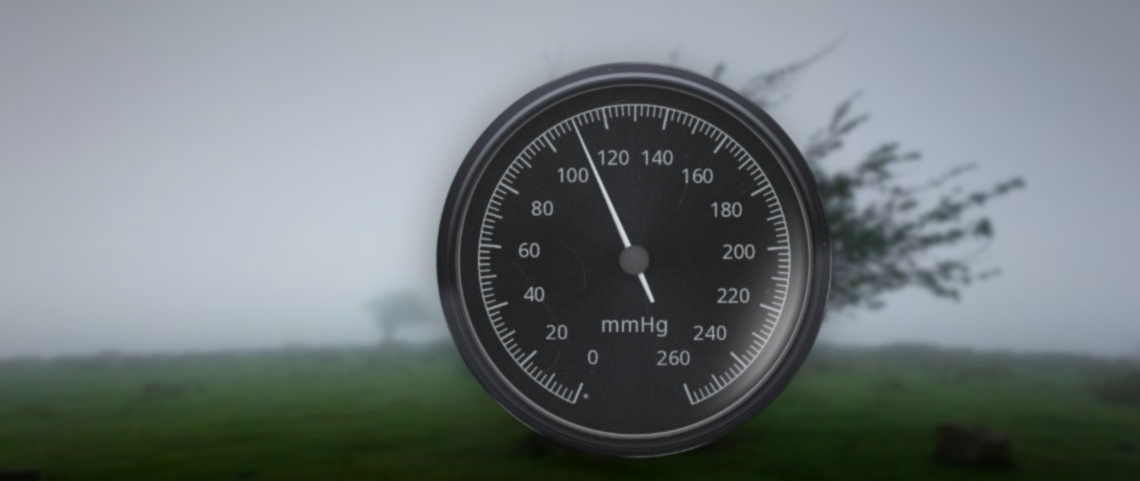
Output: 110 mmHg
